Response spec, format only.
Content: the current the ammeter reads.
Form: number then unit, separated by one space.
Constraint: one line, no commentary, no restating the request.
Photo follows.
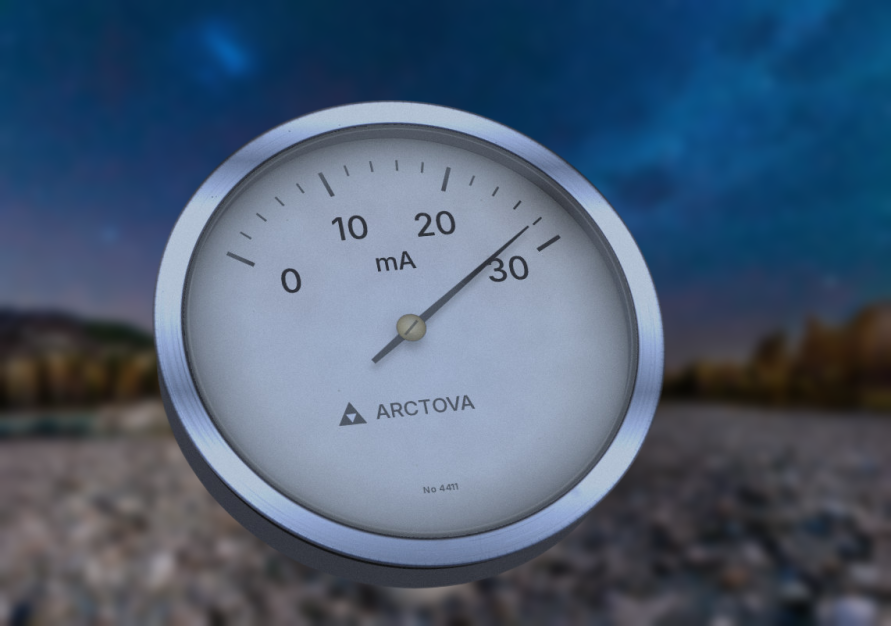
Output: 28 mA
